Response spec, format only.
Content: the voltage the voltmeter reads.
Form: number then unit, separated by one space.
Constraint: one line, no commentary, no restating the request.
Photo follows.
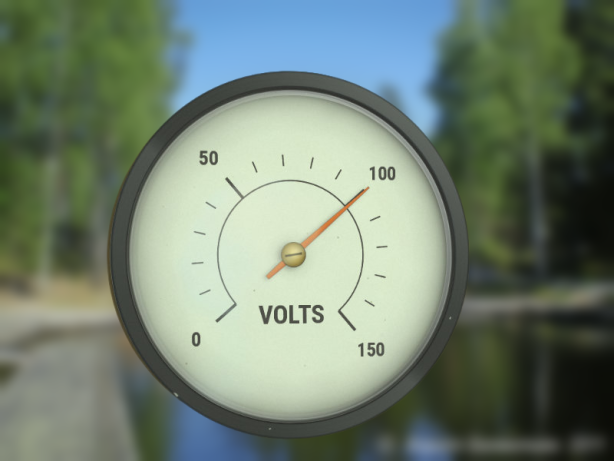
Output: 100 V
